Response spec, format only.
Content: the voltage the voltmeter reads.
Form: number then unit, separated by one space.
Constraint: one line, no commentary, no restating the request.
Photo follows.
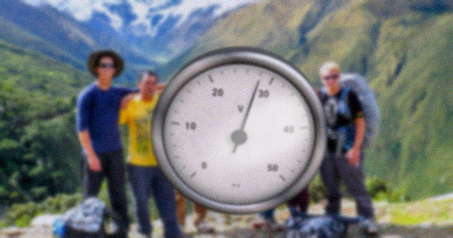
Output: 28 V
